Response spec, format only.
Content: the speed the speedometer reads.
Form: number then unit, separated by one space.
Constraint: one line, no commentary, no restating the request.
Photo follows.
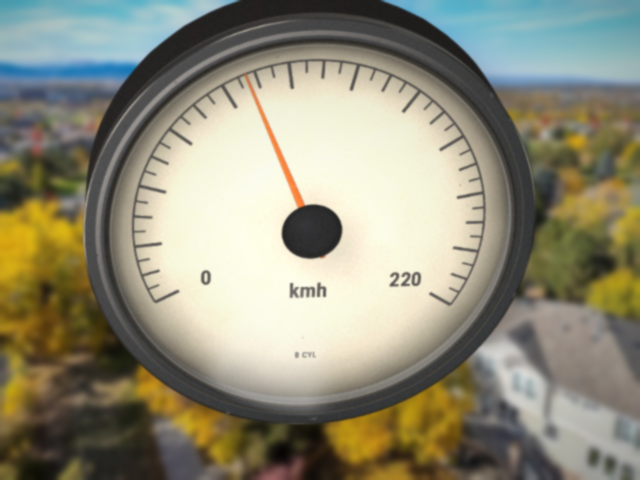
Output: 87.5 km/h
